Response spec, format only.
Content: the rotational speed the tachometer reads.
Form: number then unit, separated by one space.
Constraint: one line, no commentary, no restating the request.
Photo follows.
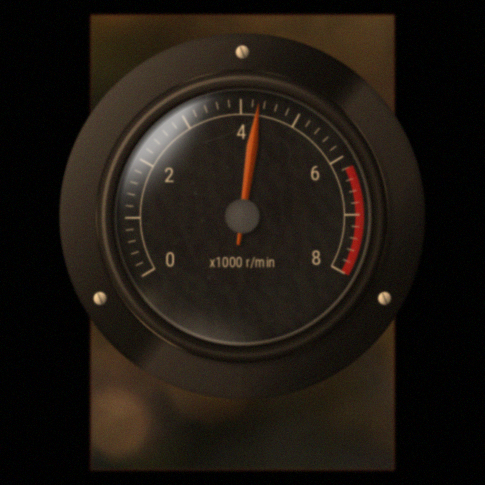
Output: 4300 rpm
